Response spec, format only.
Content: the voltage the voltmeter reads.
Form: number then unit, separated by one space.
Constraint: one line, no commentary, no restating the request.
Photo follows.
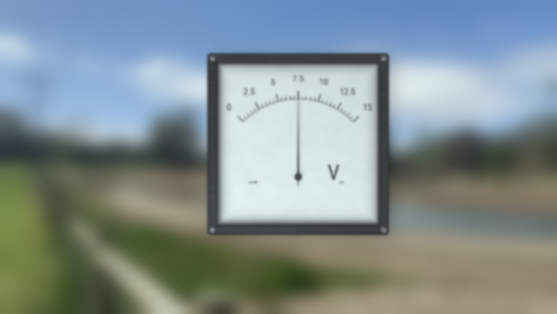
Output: 7.5 V
